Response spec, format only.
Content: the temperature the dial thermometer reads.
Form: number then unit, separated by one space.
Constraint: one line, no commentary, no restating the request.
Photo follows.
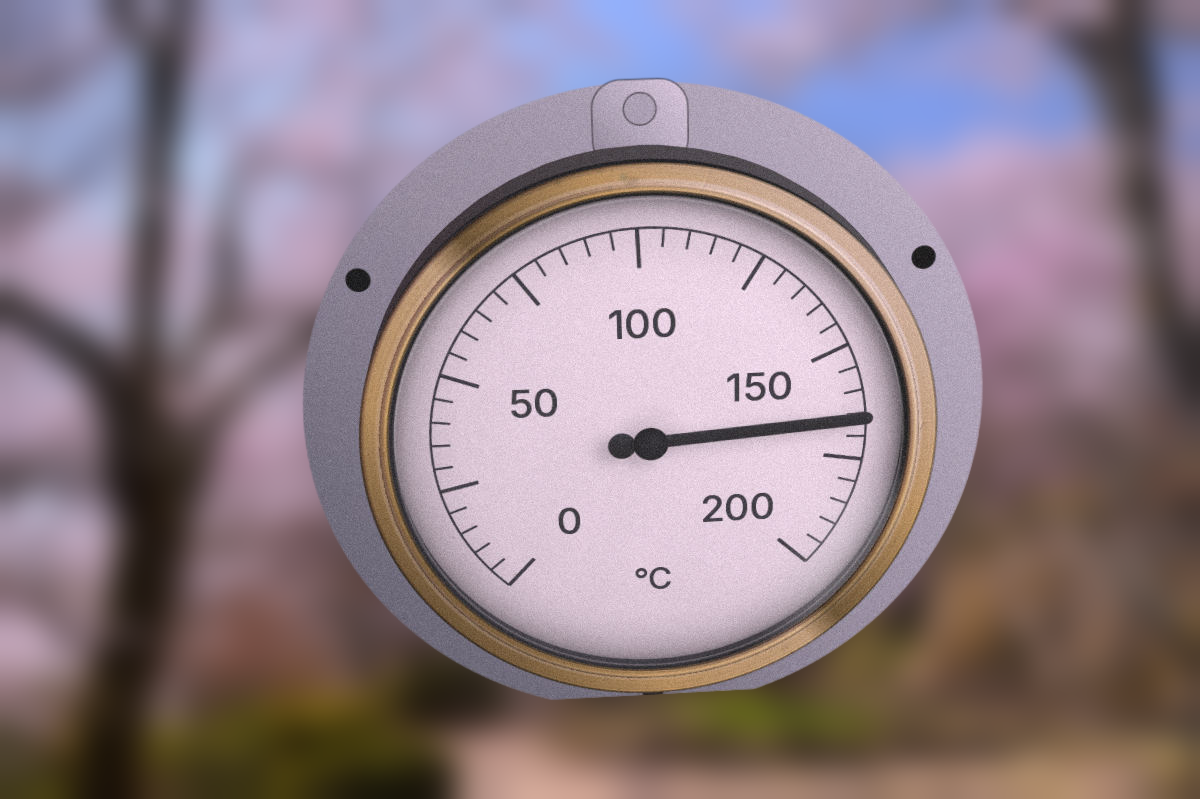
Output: 165 °C
